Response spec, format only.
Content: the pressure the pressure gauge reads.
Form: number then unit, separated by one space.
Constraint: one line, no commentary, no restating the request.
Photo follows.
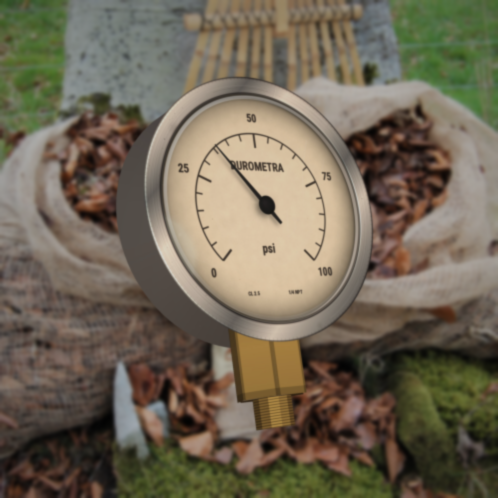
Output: 35 psi
